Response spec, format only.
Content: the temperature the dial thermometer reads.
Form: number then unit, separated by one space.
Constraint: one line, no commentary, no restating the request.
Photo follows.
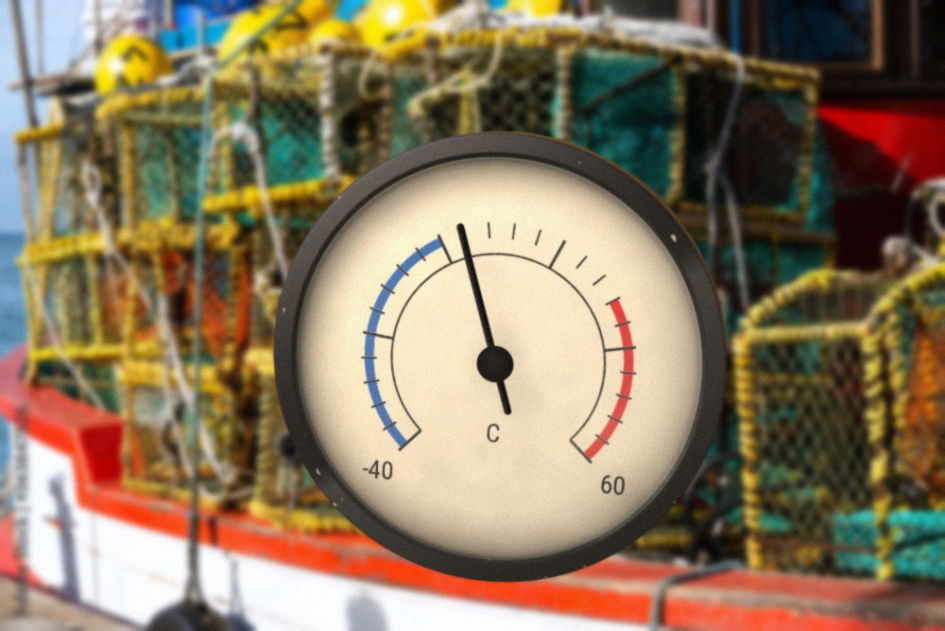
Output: 4 °C
